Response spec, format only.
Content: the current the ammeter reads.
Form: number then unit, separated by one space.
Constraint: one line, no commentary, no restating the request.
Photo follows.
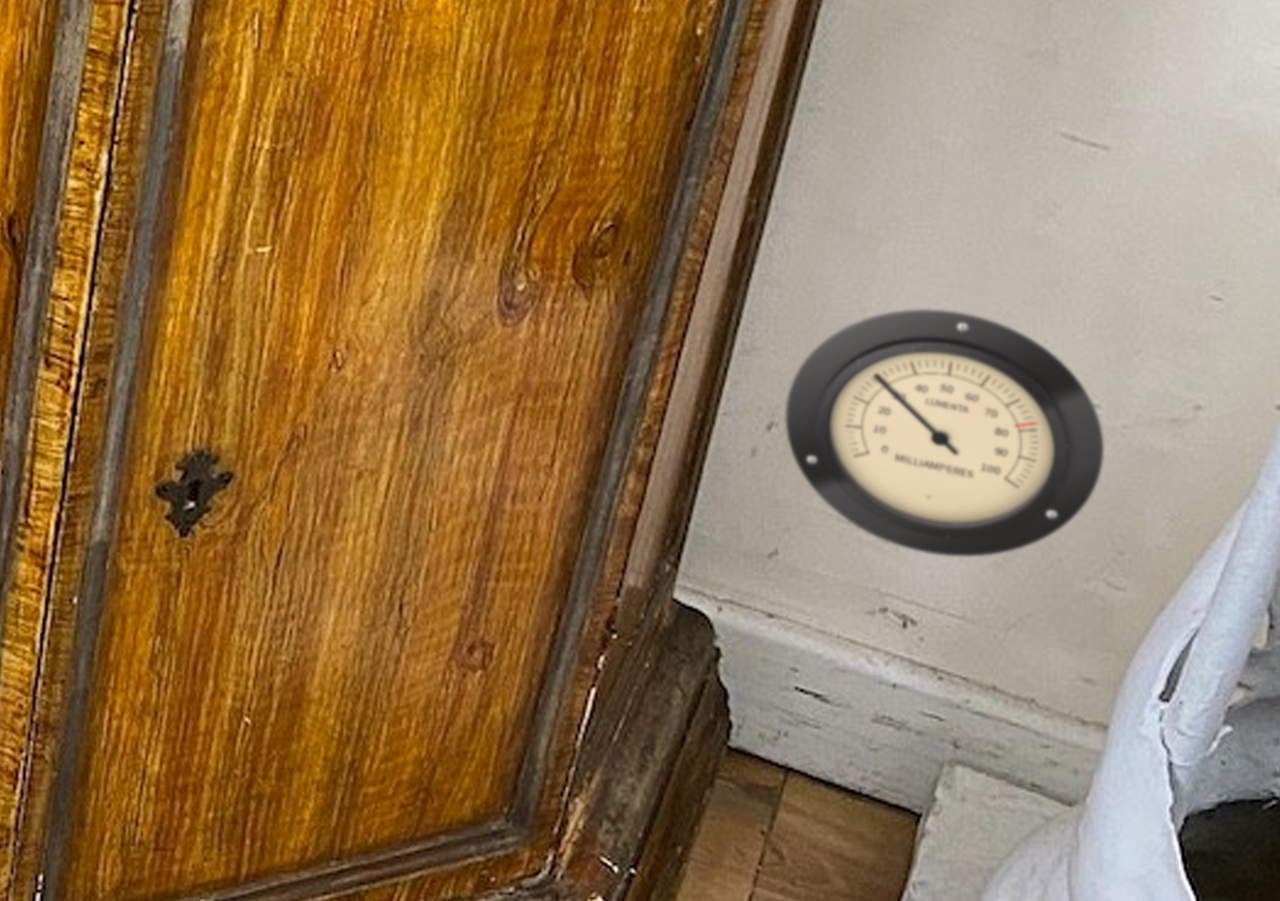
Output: 30 mA
